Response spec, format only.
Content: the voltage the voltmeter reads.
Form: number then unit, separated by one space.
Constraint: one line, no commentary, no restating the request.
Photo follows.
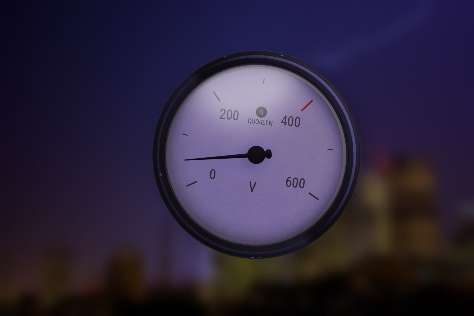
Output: 50 V
